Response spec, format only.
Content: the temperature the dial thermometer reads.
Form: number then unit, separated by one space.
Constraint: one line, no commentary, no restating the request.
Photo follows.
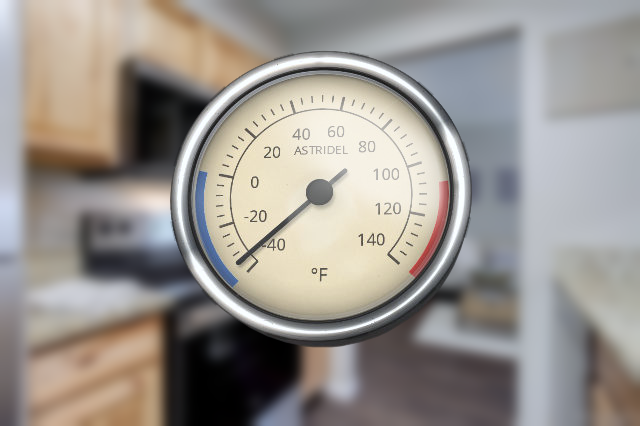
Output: -36 °F
